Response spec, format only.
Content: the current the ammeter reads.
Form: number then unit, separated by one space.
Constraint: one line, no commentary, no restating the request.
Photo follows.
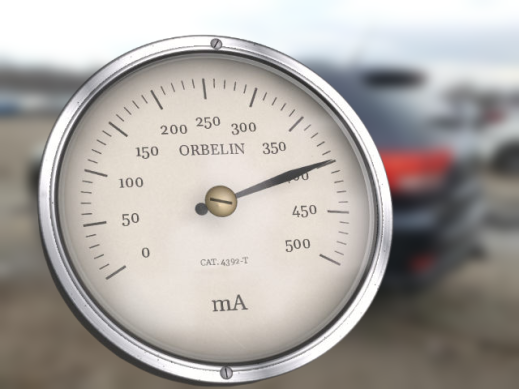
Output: 400 mA
